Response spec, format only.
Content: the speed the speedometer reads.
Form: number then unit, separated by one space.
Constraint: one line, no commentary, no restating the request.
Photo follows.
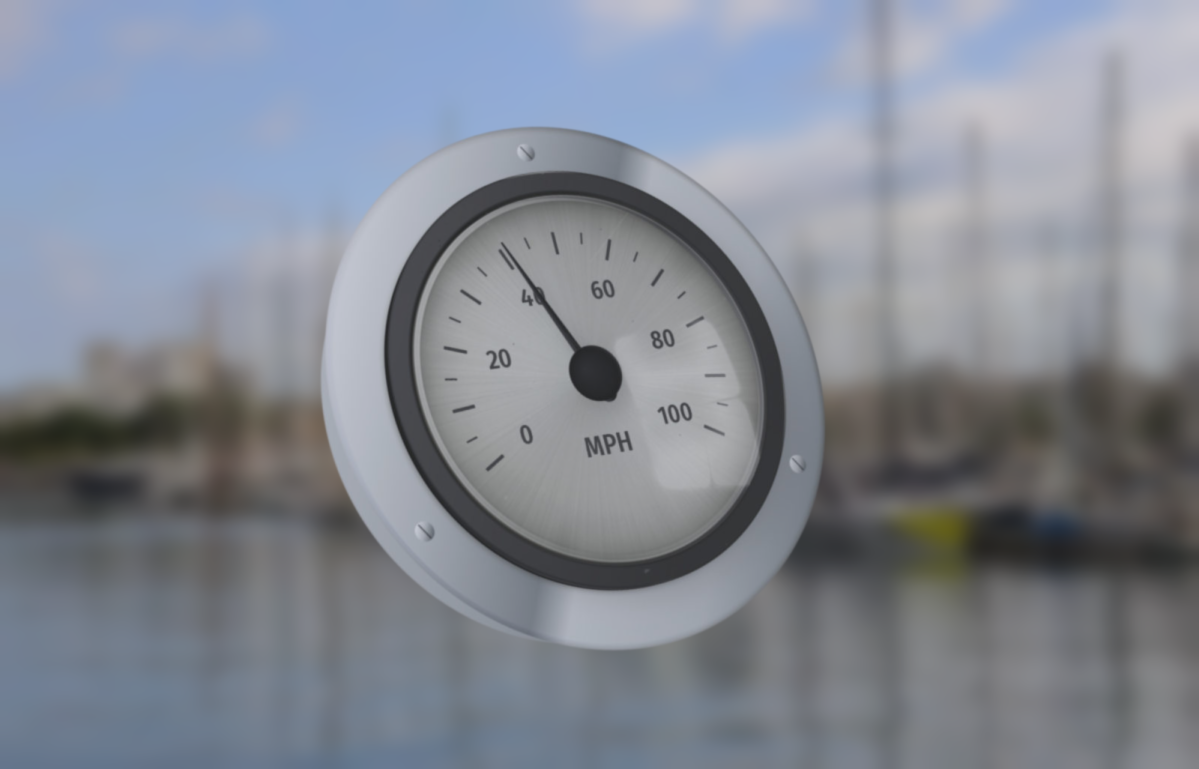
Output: 40 mph
